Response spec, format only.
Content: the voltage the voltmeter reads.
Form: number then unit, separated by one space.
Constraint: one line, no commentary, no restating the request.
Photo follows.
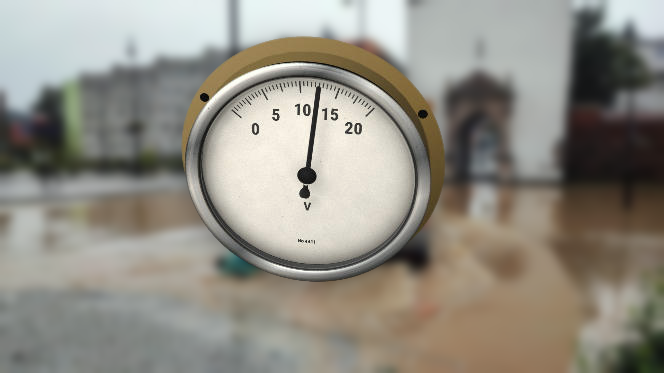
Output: 12.5 V
